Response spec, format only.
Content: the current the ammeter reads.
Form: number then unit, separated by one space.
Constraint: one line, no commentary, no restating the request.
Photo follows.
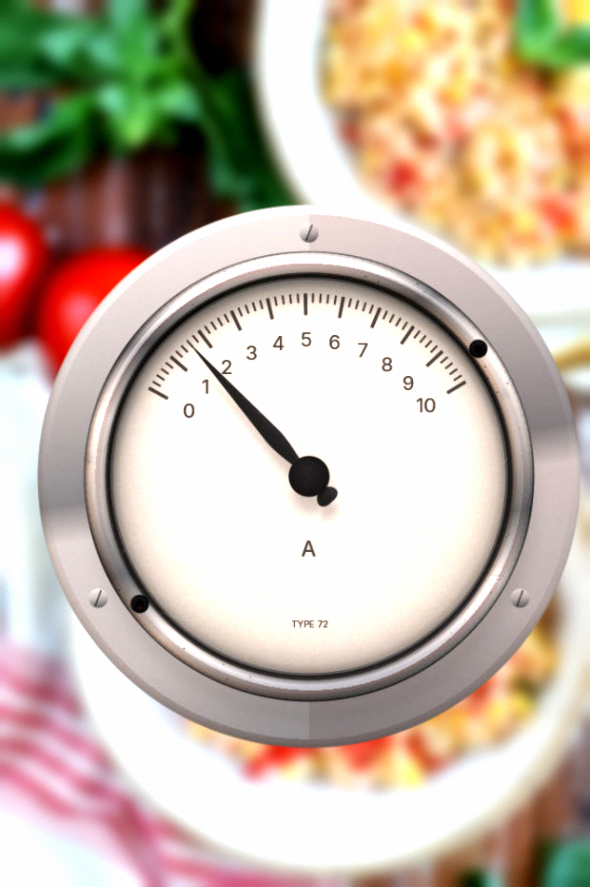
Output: 1.6 A
